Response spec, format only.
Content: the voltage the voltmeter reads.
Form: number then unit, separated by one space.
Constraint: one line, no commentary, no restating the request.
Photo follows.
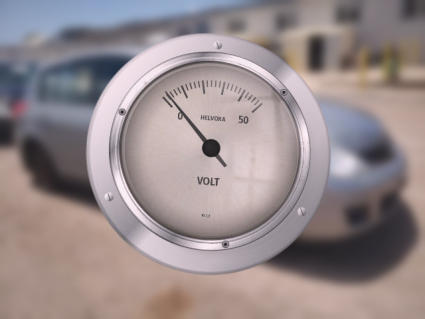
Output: 2 V
